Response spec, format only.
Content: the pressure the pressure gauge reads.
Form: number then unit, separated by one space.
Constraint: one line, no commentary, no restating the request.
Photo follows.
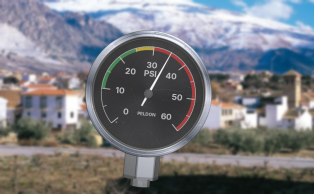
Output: 35 psi
